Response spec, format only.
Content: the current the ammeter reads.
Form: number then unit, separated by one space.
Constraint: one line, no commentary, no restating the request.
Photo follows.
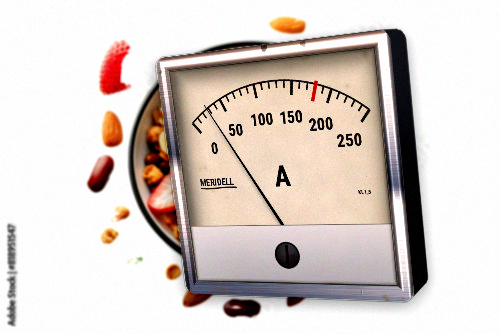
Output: 30 A
